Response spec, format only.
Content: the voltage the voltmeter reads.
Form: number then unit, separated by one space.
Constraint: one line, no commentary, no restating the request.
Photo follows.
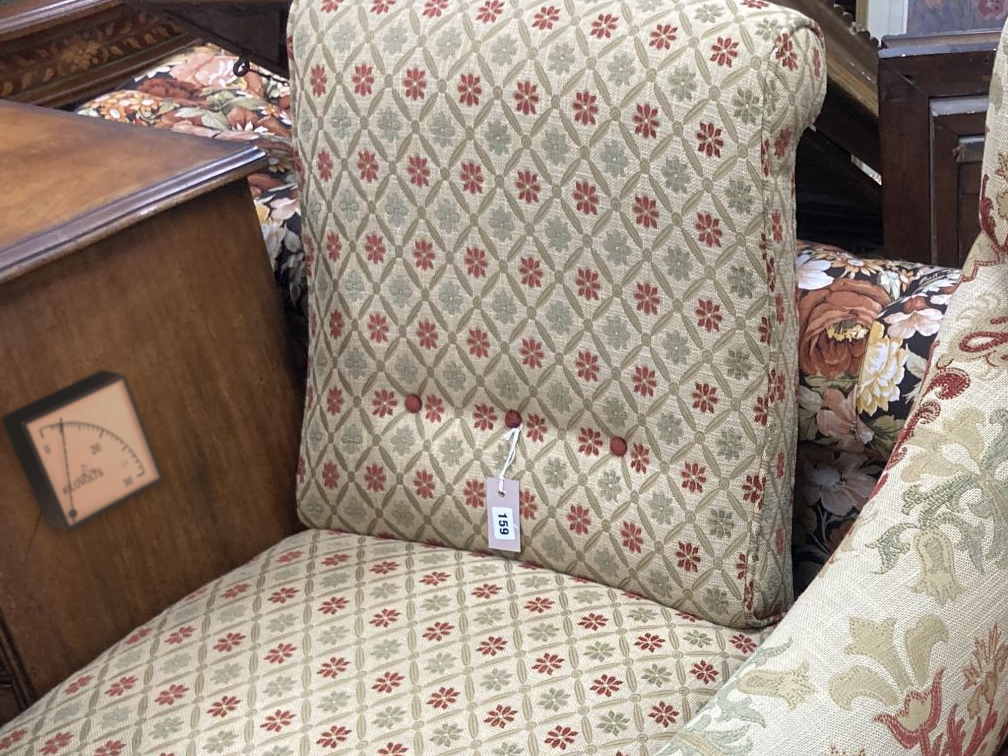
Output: 10 kV
